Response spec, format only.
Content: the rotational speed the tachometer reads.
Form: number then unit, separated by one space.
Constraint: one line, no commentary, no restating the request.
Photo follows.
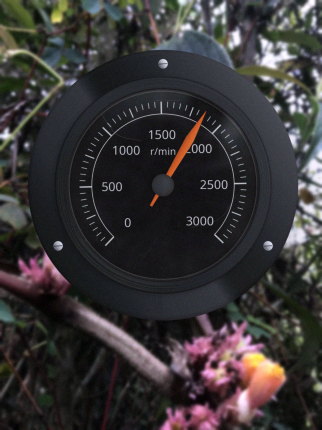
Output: 1850 rpm
